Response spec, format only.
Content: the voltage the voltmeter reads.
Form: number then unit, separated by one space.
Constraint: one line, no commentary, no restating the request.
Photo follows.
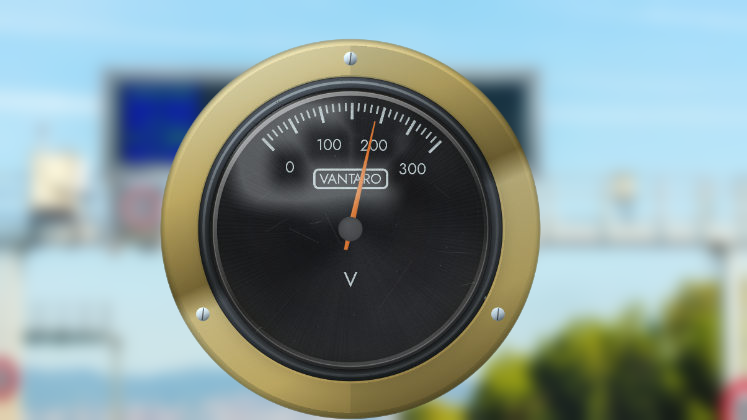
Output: 190 V
